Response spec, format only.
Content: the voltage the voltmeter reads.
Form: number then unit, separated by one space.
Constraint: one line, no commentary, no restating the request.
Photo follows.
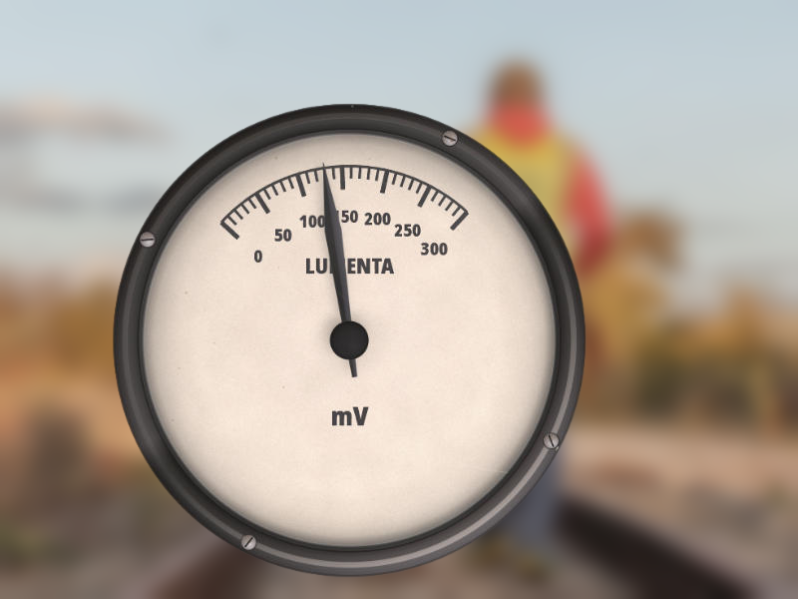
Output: 130 mV
